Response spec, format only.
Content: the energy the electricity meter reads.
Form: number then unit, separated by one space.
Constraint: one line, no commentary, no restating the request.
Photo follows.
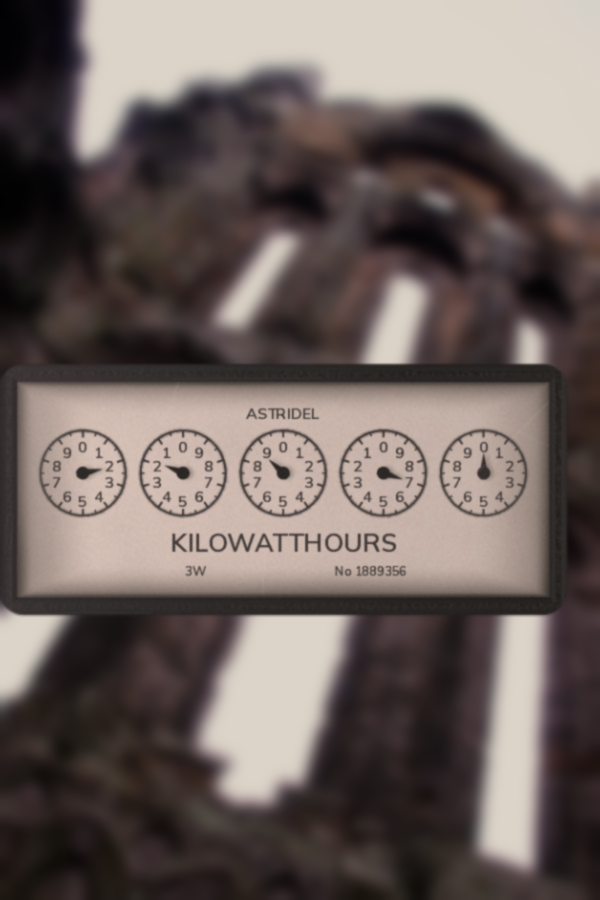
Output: 21870 kWh
